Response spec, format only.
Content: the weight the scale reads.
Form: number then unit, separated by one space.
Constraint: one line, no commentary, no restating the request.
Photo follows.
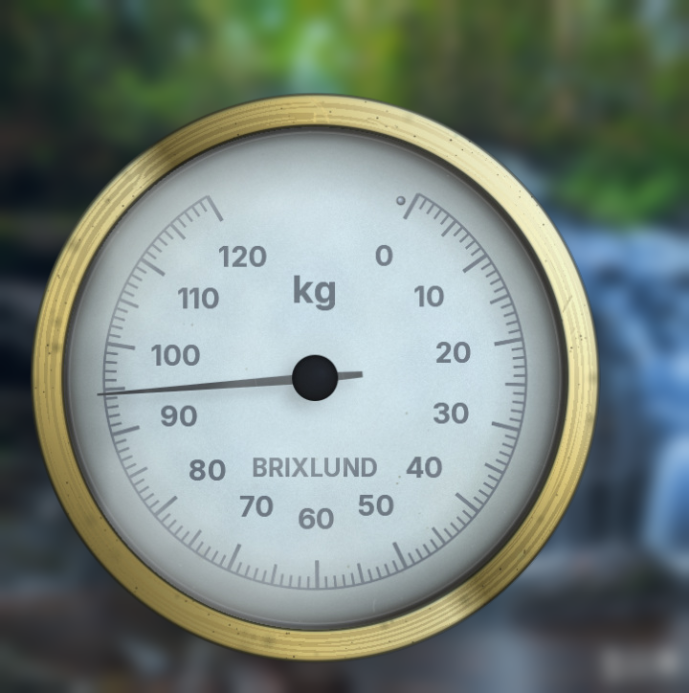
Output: 94.5 kg
